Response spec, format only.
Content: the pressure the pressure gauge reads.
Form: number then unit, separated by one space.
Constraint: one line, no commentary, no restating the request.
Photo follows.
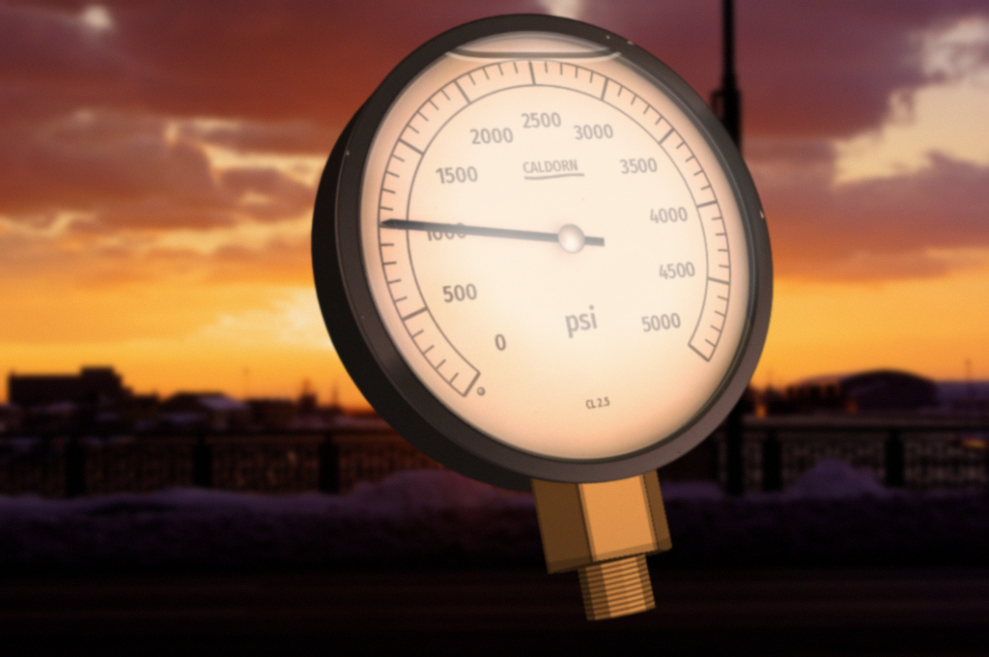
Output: 1000 psi
